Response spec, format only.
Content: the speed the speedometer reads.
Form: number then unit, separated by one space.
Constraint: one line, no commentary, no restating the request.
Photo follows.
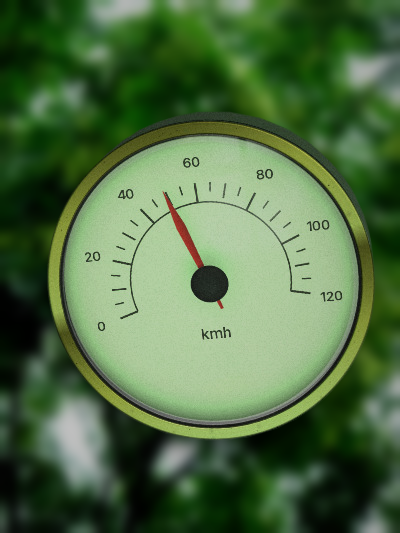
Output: 50 km/h
